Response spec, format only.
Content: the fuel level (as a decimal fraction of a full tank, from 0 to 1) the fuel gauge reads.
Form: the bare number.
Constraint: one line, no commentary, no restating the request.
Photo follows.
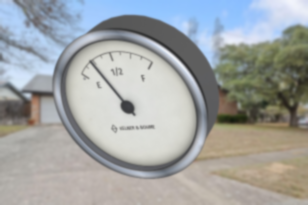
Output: 0.25
